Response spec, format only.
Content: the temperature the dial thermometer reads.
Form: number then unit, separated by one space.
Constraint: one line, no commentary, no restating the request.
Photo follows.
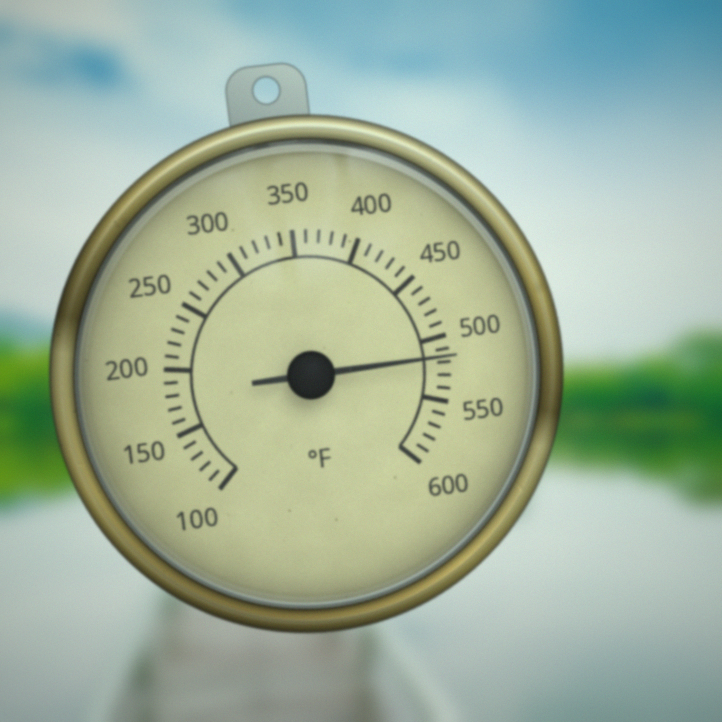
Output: 515 °F
